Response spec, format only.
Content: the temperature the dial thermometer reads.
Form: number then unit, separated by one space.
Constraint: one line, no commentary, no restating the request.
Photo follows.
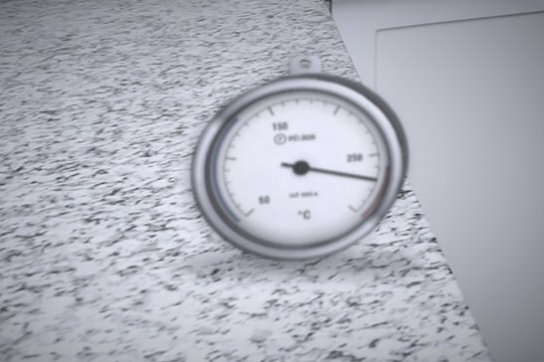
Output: 270 °C
